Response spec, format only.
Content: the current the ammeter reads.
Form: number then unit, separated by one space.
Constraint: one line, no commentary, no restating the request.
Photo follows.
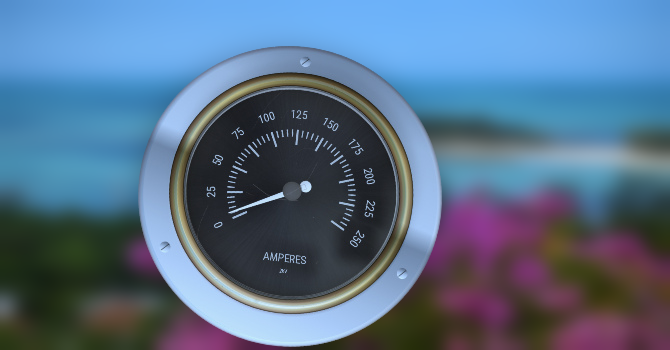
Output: 5 A
